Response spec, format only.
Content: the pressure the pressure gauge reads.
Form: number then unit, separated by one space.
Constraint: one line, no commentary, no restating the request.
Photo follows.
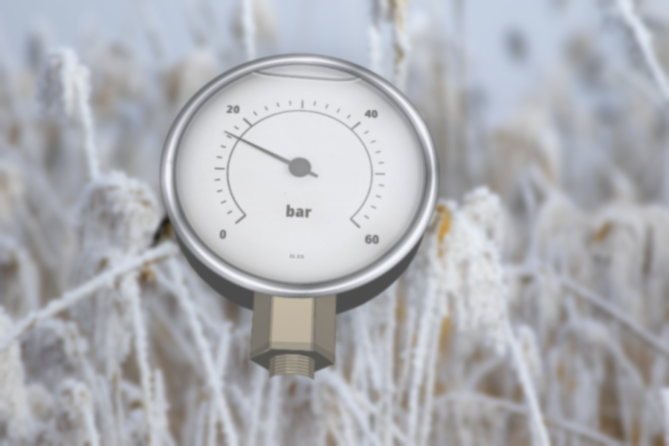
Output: 16 bar
